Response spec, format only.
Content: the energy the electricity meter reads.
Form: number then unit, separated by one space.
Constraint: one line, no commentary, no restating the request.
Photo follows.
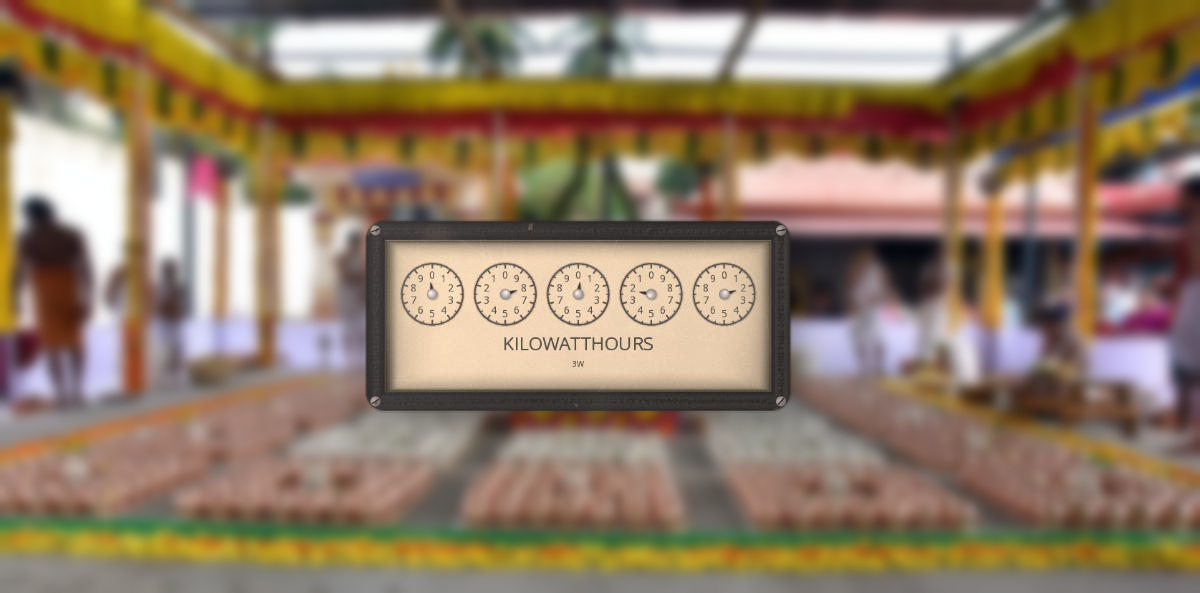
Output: 98022 kWh
